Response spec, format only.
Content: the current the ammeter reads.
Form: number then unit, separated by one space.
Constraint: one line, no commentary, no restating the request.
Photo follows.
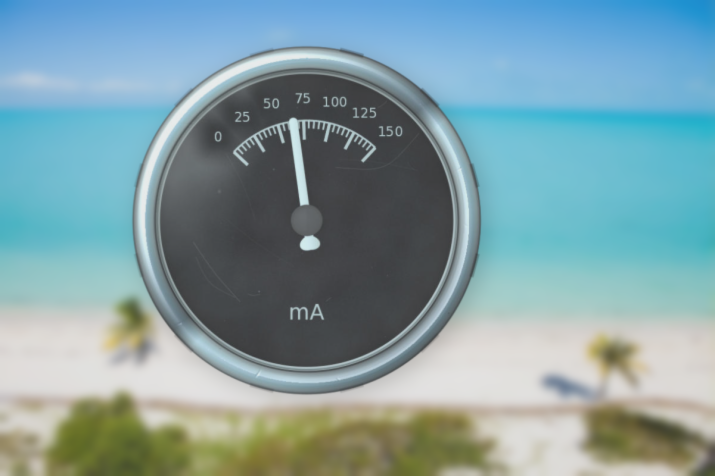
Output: 65 mA
